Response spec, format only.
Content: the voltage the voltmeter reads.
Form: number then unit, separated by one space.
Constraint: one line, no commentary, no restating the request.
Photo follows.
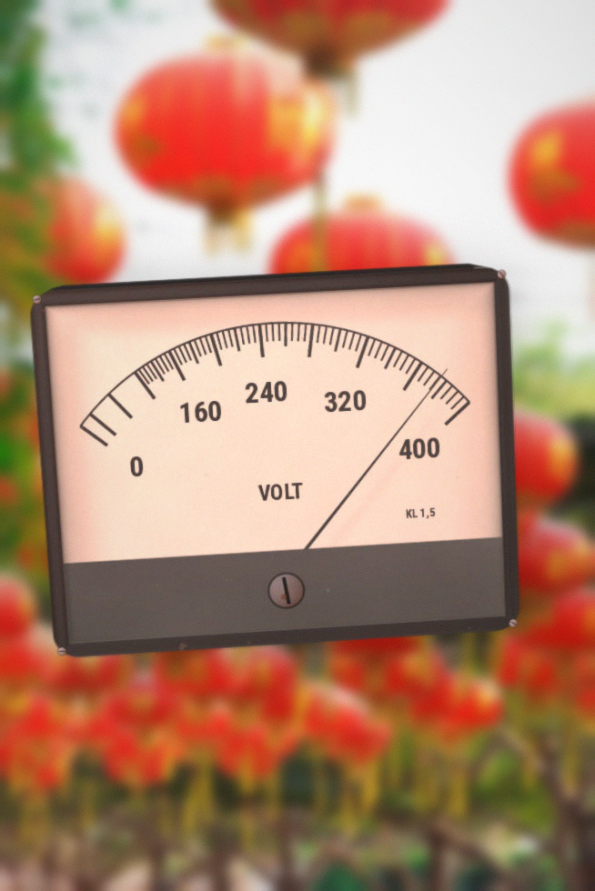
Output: 375 V
